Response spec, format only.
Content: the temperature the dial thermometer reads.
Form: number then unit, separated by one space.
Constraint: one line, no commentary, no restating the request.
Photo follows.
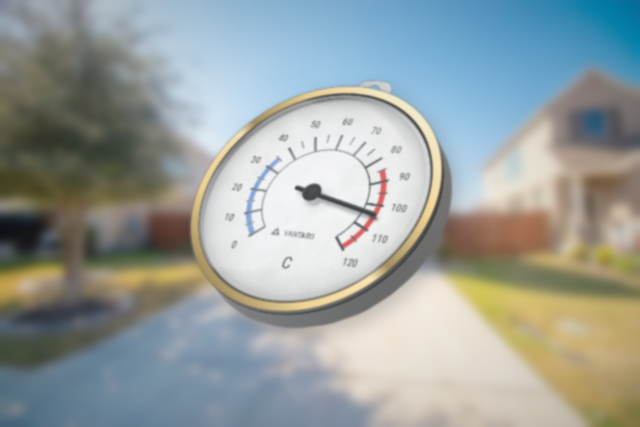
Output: 105 °C
